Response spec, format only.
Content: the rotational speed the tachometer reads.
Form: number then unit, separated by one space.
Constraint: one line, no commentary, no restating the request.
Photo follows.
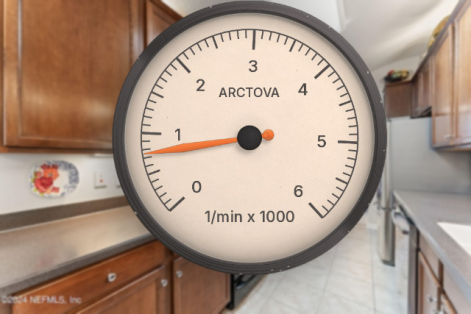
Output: 750 rpm
